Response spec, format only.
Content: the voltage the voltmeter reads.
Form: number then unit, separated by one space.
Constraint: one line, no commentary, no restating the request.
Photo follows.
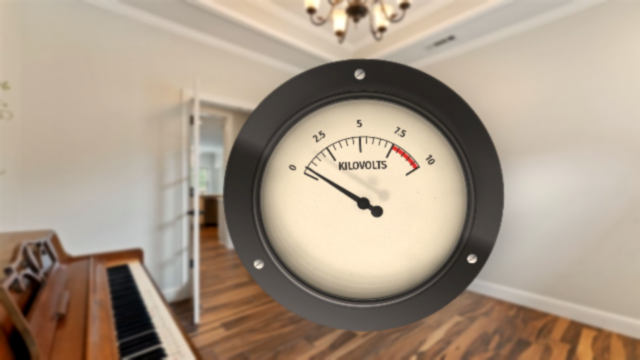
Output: 0.5 kV
